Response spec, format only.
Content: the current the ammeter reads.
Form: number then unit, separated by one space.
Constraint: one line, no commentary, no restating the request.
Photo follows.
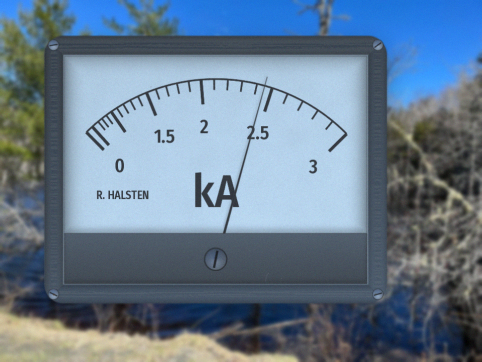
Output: 2.45 kA
